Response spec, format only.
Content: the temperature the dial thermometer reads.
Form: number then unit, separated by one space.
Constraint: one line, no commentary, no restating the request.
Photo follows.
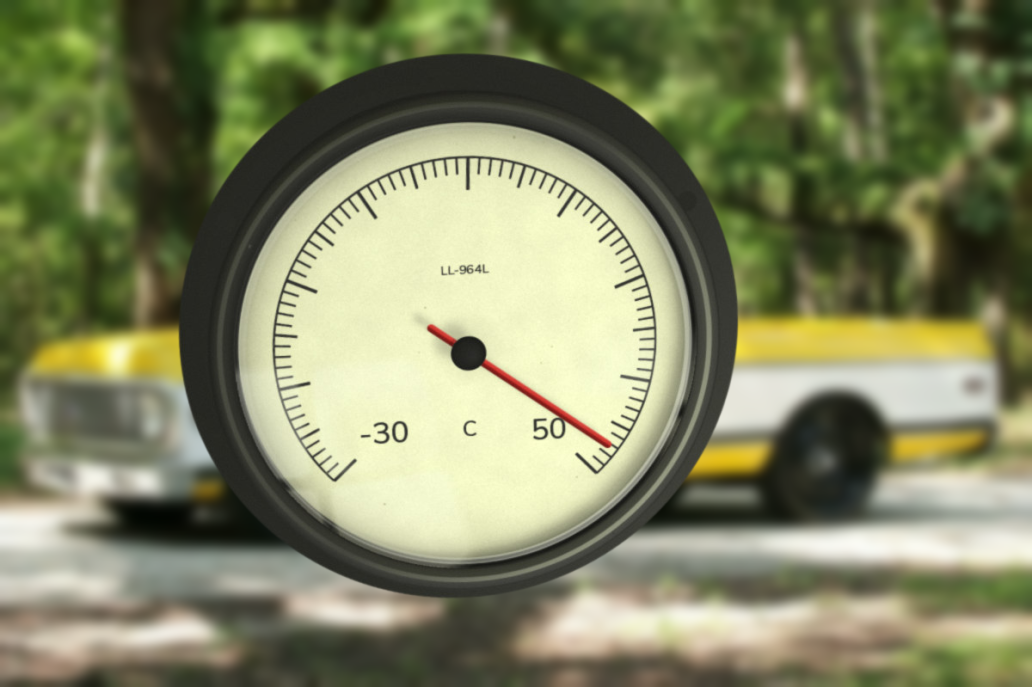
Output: 47 °C
